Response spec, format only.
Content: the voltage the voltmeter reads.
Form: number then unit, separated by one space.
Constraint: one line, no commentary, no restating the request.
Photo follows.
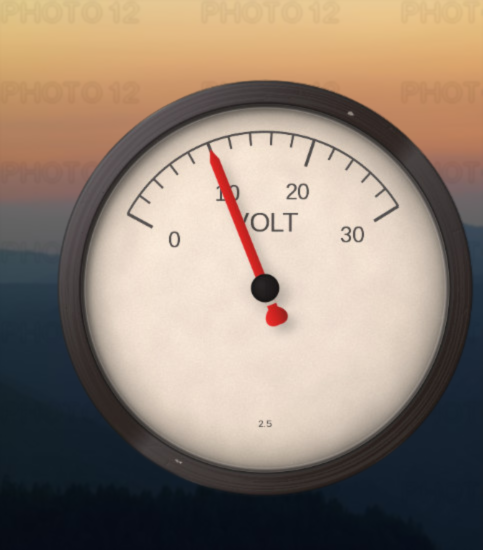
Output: 10 V
